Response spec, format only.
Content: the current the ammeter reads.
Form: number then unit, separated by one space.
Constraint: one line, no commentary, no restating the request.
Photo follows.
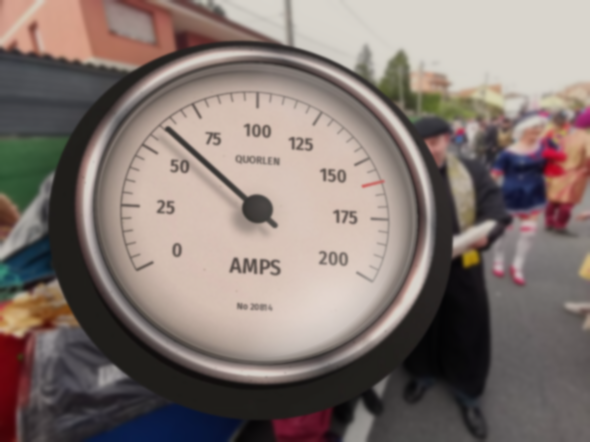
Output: 60 A
